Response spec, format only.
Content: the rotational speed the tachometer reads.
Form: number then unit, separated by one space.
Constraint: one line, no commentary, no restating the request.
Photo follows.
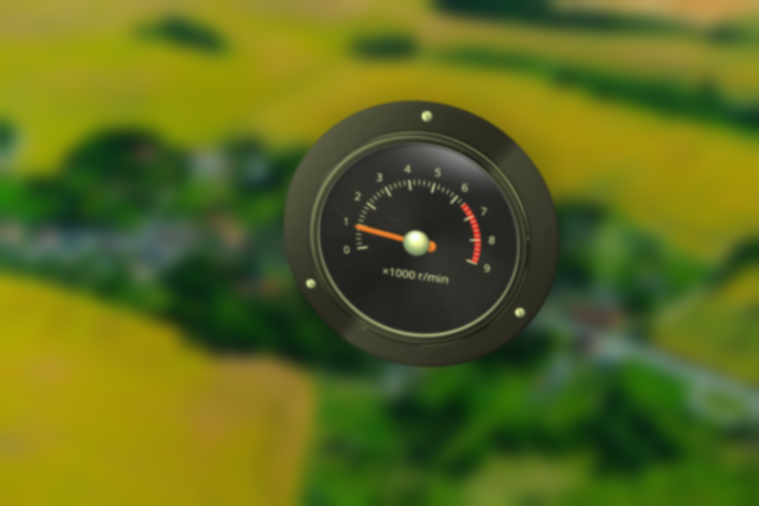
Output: 1000 rpm
